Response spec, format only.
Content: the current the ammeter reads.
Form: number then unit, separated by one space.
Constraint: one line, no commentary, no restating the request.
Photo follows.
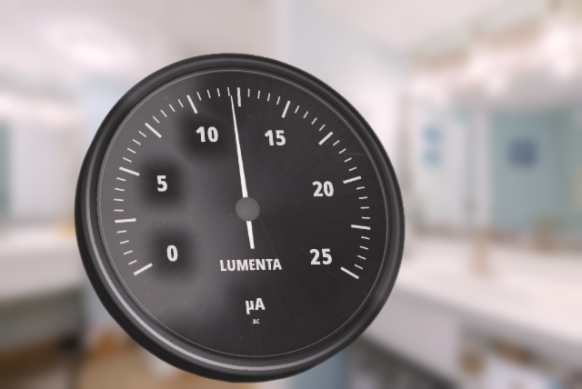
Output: 12 µA
